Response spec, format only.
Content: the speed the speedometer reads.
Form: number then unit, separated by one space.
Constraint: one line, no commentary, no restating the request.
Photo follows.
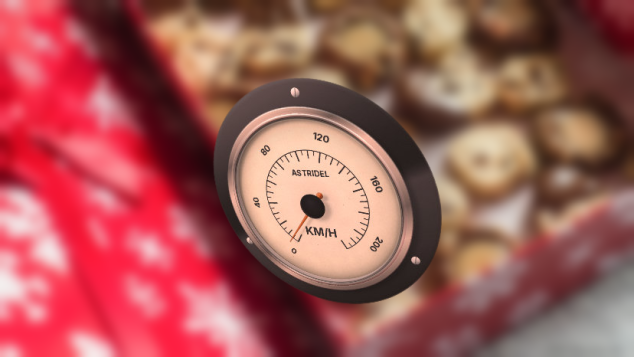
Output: 5 km/h
